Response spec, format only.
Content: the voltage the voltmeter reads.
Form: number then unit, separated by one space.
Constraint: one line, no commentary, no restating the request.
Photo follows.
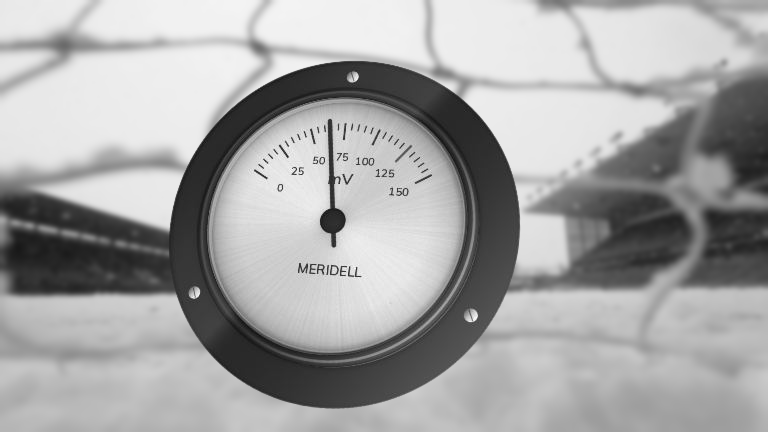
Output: 65 mV
